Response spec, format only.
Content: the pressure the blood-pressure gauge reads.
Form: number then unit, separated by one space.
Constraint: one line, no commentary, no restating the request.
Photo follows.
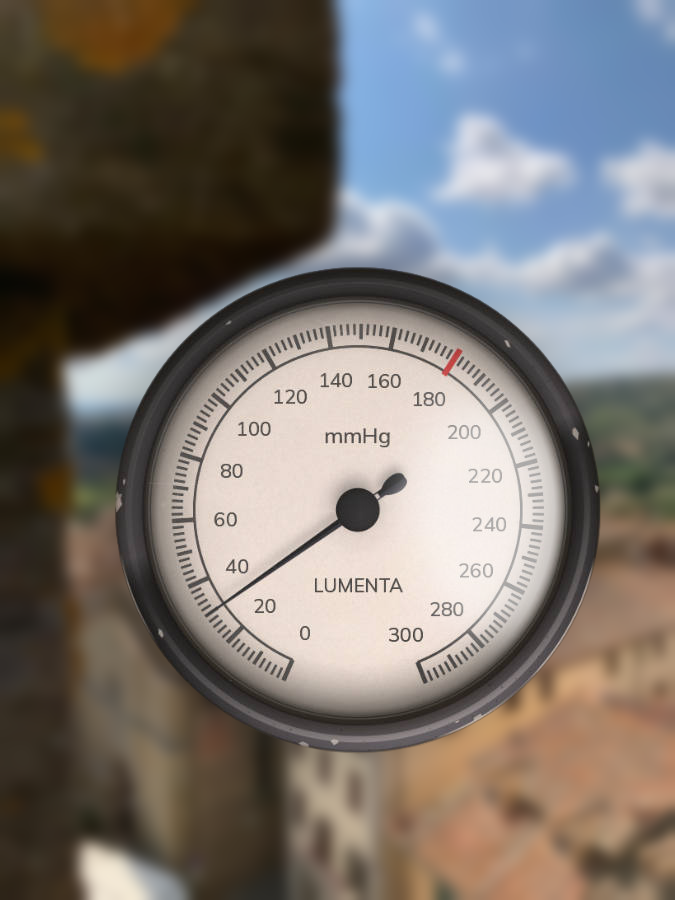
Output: 30 mmHg
